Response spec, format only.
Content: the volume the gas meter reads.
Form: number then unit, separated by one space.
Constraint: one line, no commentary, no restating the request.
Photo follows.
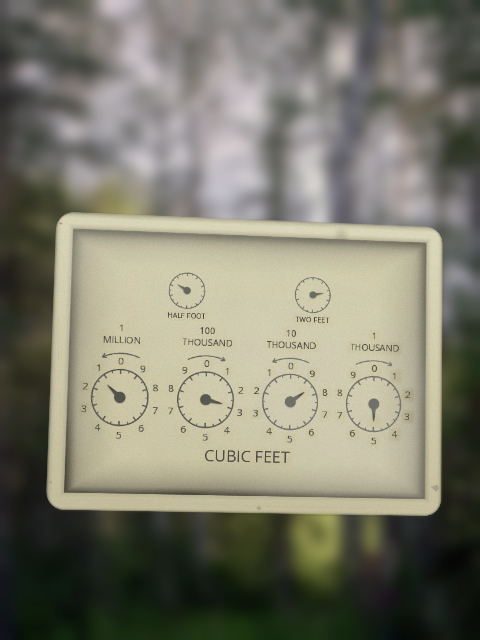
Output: 128500 ft³
